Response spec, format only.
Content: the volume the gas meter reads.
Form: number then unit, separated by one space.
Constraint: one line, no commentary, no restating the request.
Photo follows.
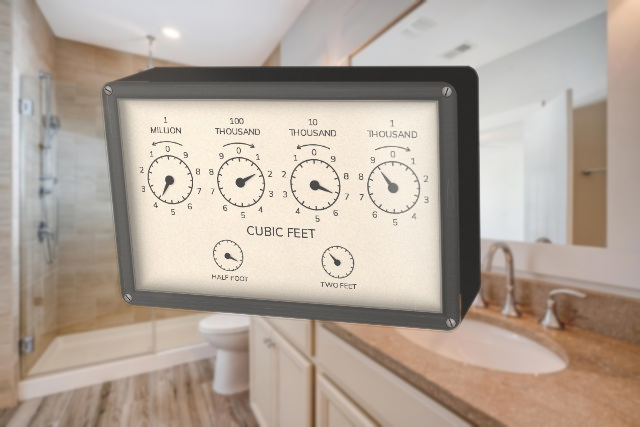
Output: 416900 ft³
